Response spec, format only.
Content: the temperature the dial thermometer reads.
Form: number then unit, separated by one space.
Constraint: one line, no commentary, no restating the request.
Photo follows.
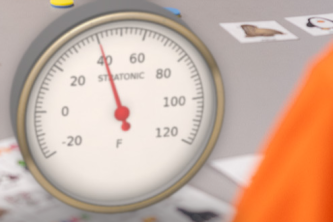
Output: 40 °F
